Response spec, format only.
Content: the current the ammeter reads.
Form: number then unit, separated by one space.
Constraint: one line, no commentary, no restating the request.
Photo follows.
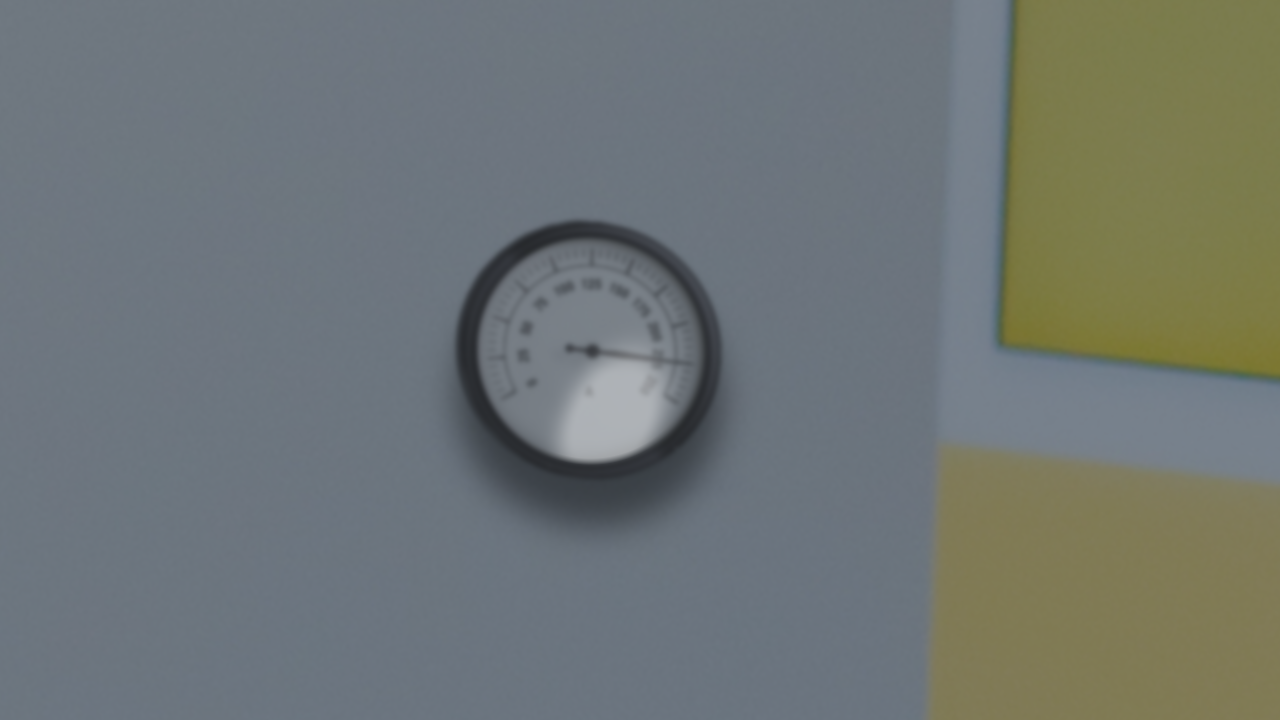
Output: 225 A
